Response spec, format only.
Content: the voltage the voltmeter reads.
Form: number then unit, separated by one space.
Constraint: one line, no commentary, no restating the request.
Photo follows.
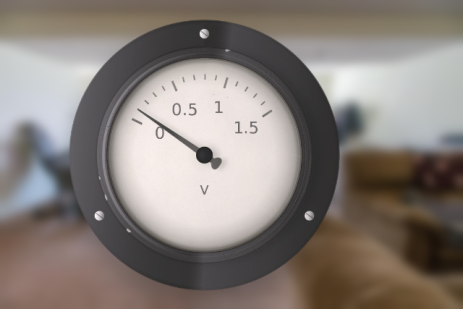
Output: 0.1 V
